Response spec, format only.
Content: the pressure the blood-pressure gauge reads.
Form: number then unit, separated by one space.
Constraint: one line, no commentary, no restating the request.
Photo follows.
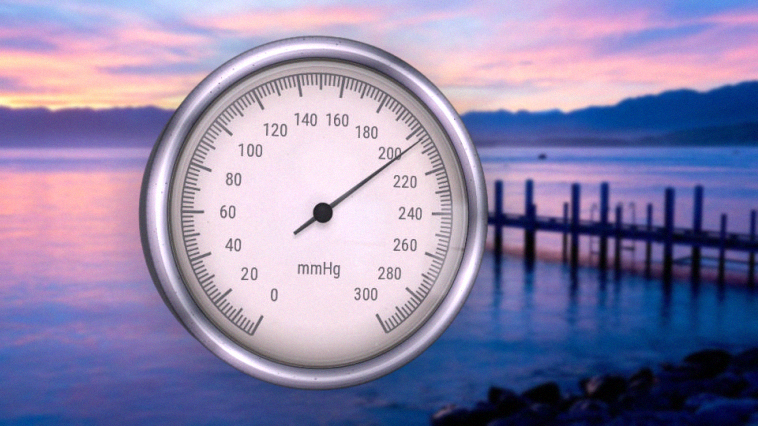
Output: 204 mmHg
